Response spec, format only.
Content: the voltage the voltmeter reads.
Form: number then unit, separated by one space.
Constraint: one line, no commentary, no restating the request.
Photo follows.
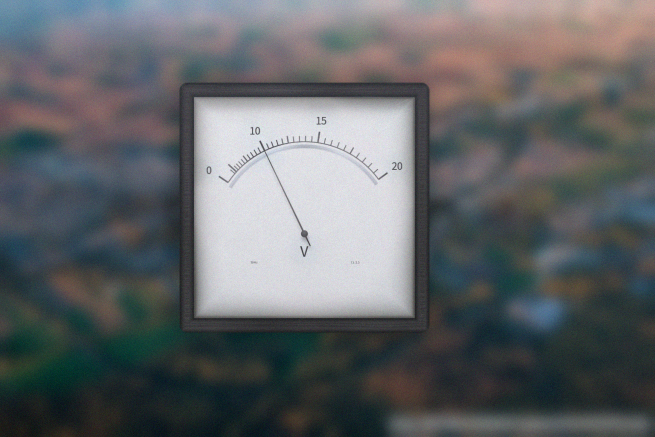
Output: 10 V
